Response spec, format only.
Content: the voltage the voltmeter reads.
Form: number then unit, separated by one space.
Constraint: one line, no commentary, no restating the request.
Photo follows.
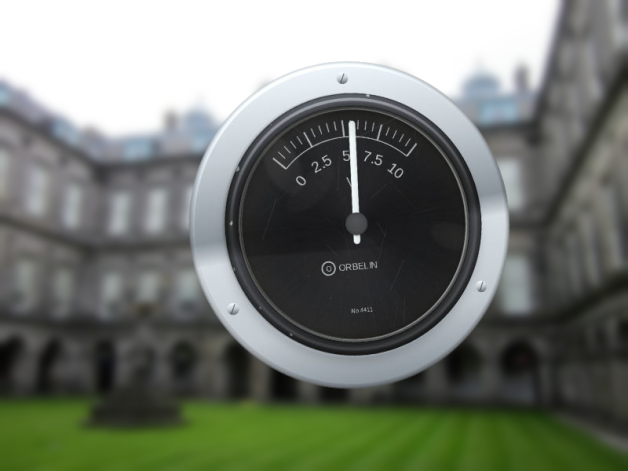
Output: 5.5 V
